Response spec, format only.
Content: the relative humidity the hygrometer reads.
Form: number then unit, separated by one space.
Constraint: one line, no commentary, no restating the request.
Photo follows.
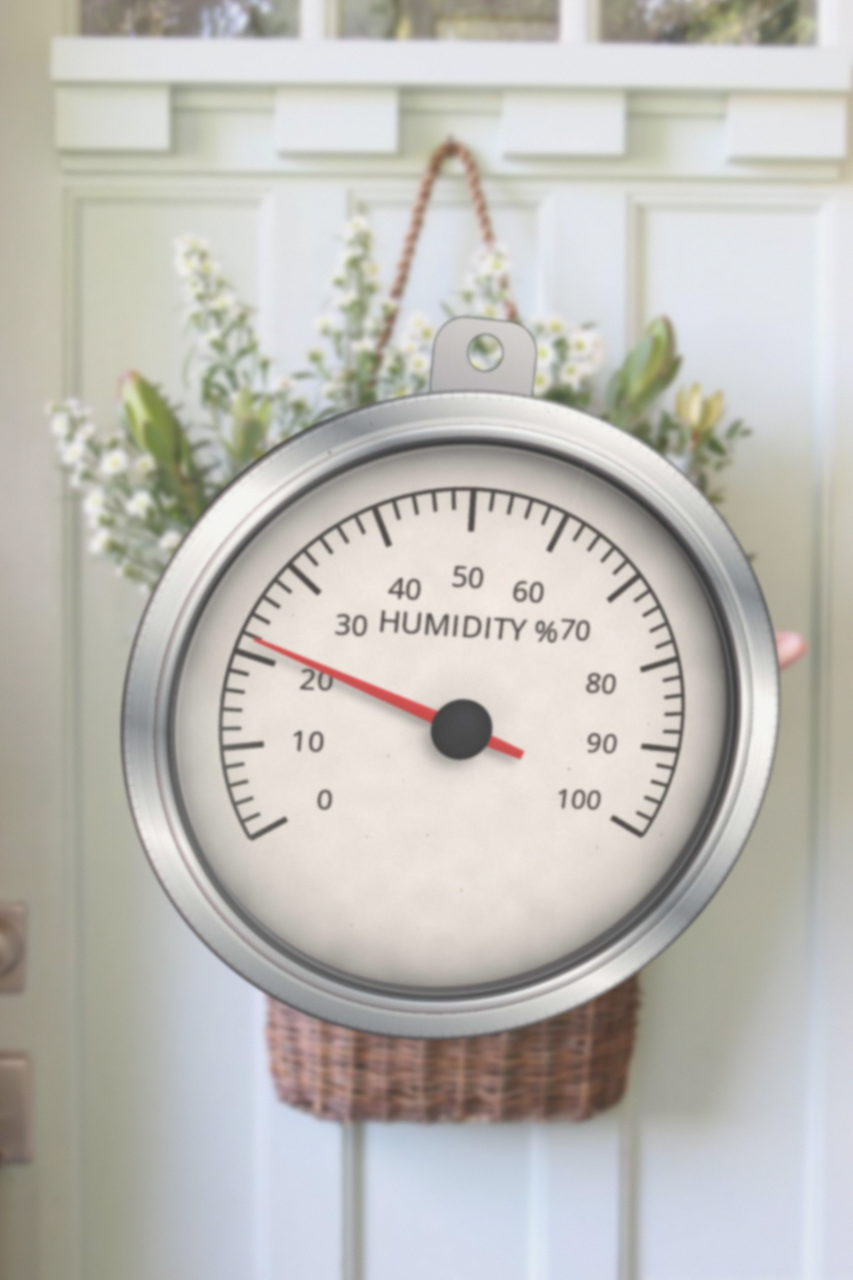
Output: 22 %
